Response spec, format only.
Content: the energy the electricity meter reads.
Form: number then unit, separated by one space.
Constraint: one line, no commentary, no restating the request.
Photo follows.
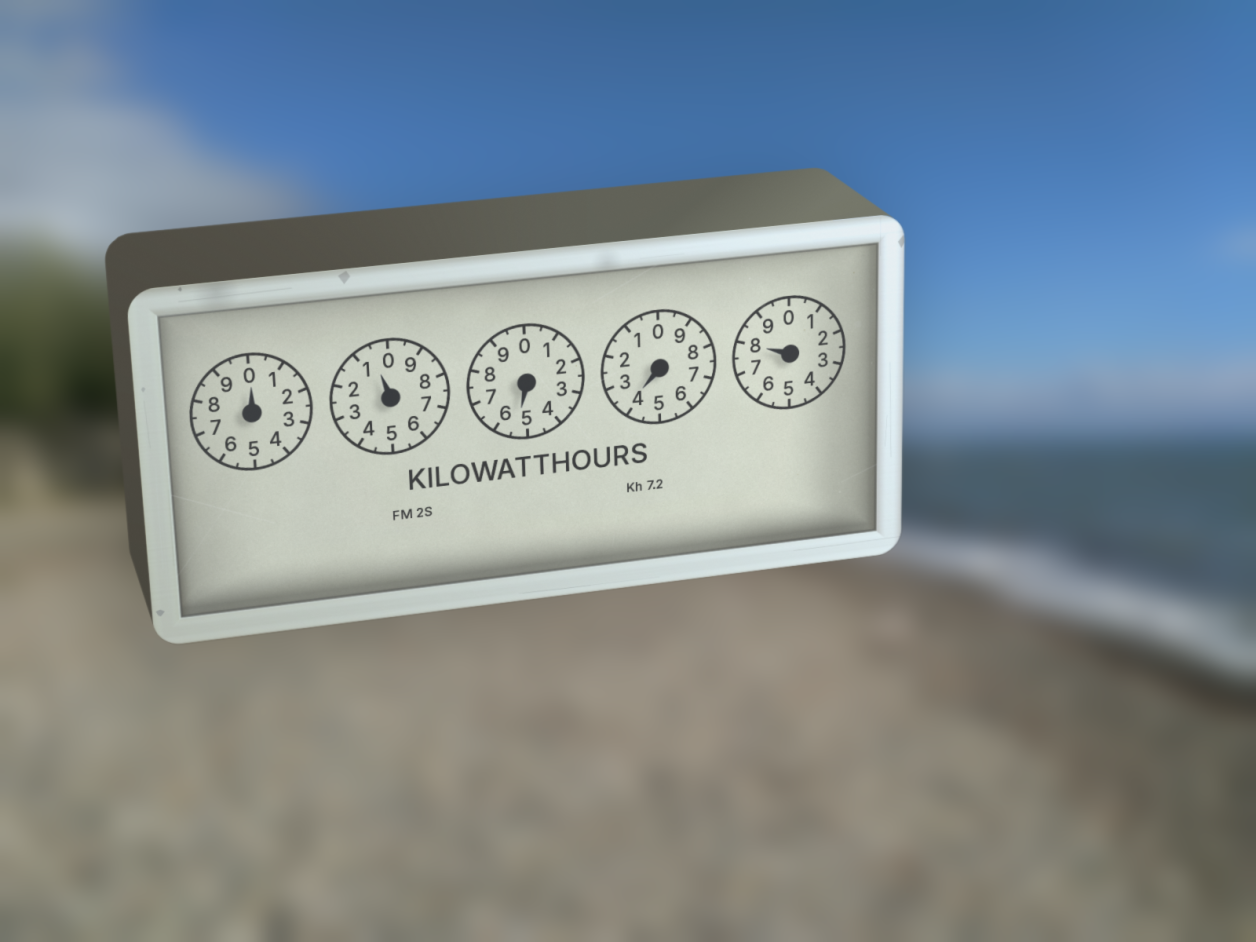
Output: 538 kWh
